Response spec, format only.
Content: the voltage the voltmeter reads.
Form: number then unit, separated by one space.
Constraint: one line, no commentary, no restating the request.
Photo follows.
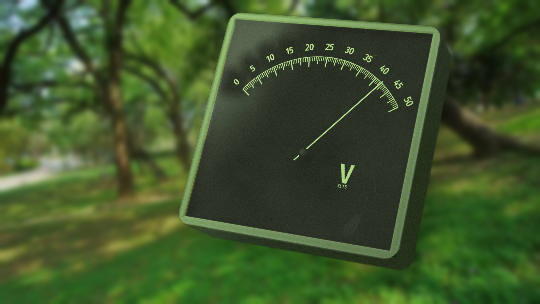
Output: 42.5 V
